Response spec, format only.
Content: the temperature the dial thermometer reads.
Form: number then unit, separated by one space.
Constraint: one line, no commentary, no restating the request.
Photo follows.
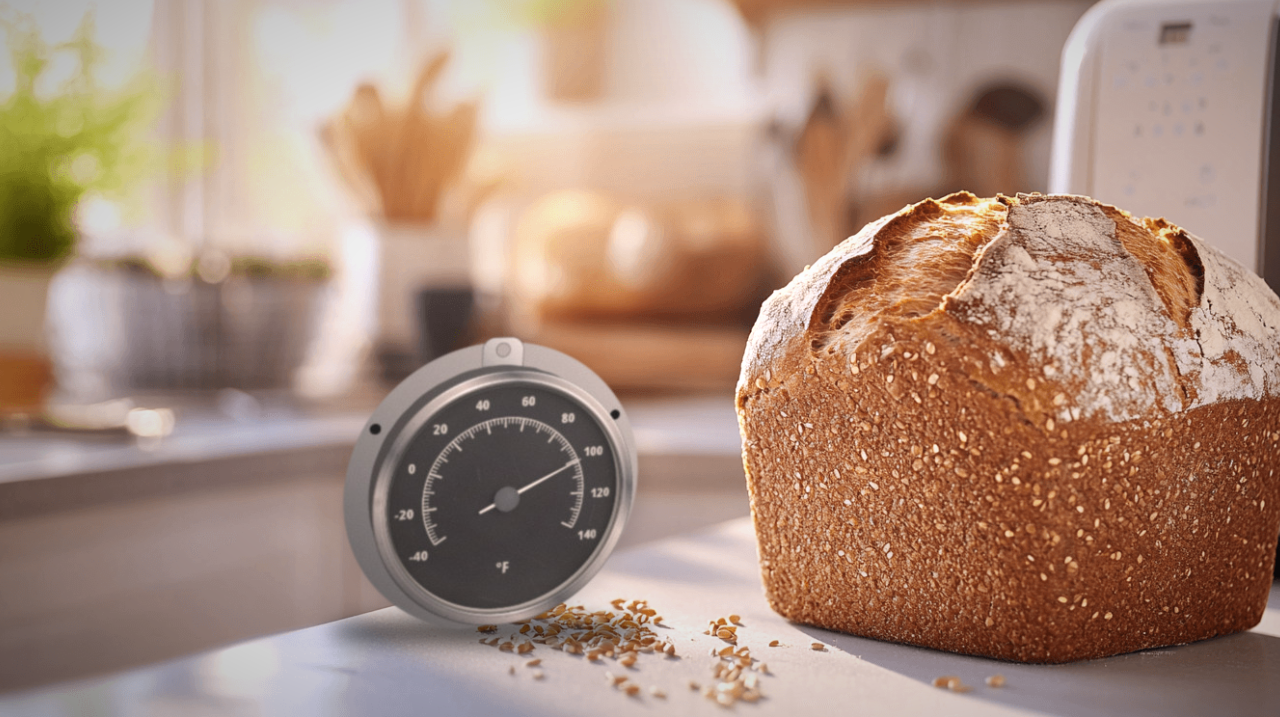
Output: 100 °F
